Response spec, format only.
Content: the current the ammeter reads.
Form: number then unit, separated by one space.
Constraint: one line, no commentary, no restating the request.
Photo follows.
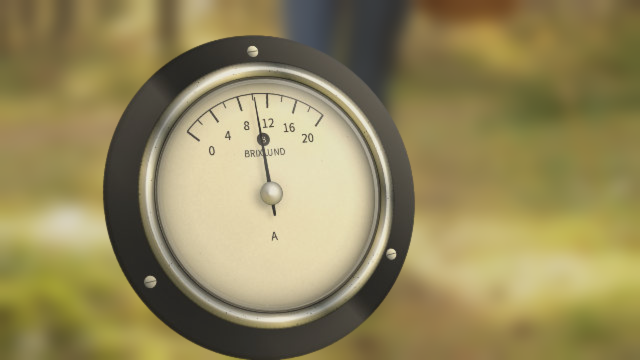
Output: 10 A
